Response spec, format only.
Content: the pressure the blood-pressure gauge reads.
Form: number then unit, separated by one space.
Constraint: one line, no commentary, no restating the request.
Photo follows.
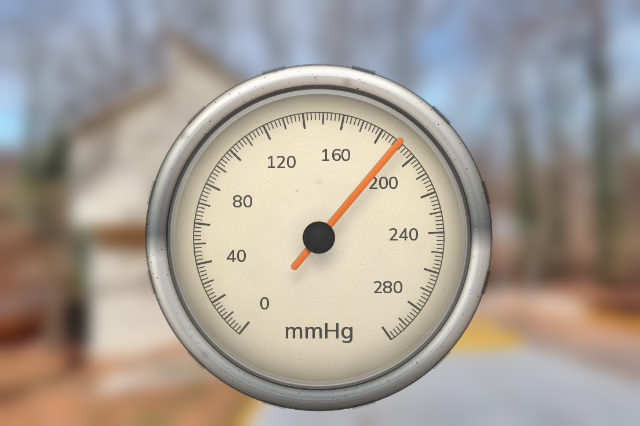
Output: 190 mmHg
